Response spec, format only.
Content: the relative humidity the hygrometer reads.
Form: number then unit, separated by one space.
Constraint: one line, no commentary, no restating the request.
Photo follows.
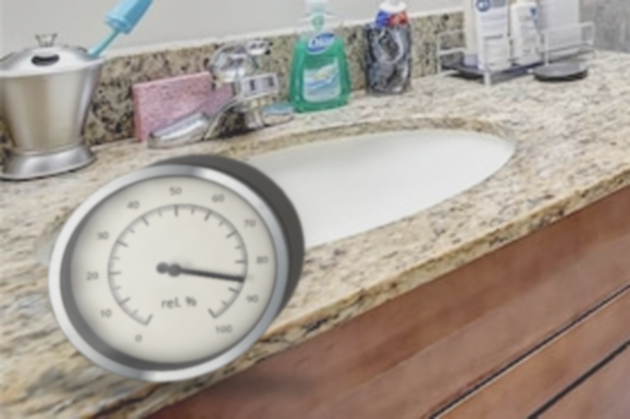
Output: 85 %
